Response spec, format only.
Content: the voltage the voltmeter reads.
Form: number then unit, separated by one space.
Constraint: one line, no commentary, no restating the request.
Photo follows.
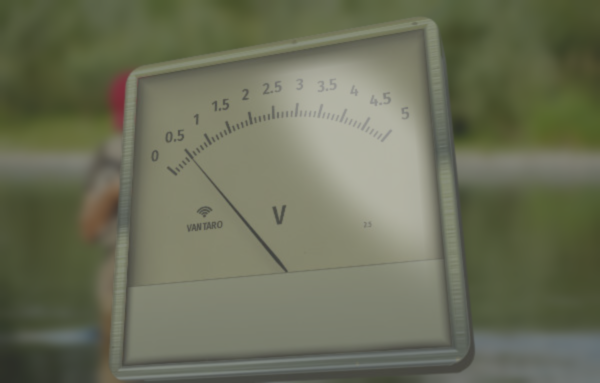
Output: 0.5 V
